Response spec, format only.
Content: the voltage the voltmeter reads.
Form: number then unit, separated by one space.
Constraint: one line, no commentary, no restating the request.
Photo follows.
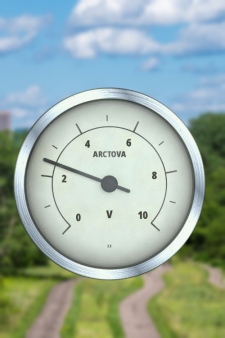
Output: 2.5 V
